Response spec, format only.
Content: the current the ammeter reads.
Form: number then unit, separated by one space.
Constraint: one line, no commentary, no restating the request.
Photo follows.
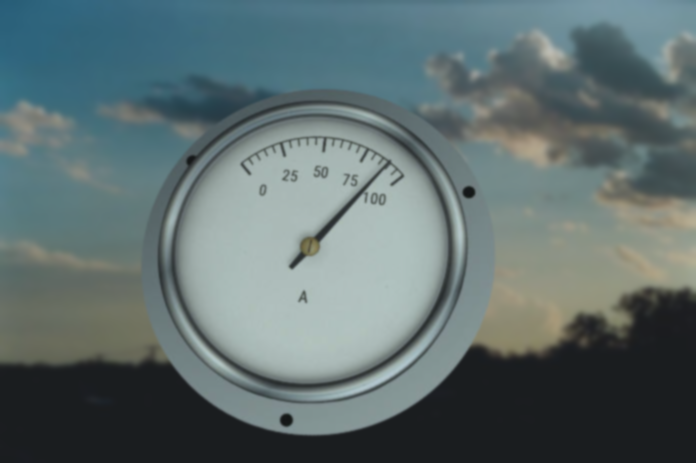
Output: 90 A
